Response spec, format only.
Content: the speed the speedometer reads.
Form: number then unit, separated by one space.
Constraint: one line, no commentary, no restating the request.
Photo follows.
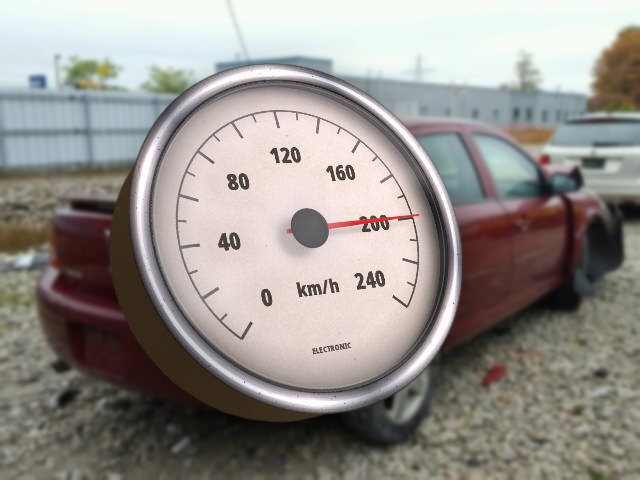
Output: 200 km/h
